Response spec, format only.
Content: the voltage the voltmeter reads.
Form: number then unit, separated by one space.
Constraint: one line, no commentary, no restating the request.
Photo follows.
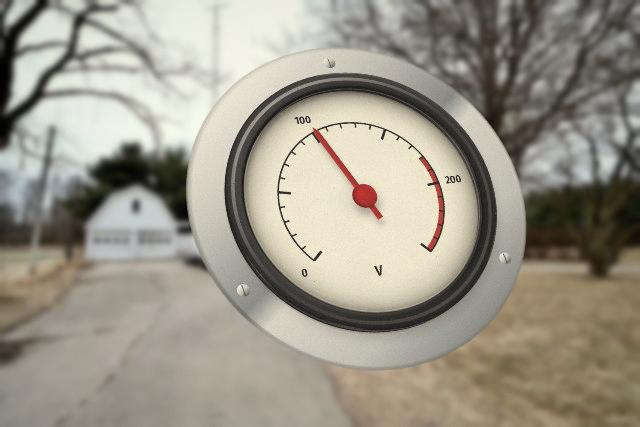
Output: 100 V
